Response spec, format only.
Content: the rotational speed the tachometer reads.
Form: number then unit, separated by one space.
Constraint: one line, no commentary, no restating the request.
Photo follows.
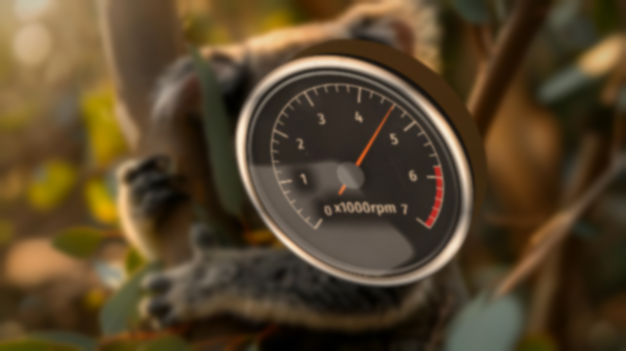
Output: 4600 rpm
